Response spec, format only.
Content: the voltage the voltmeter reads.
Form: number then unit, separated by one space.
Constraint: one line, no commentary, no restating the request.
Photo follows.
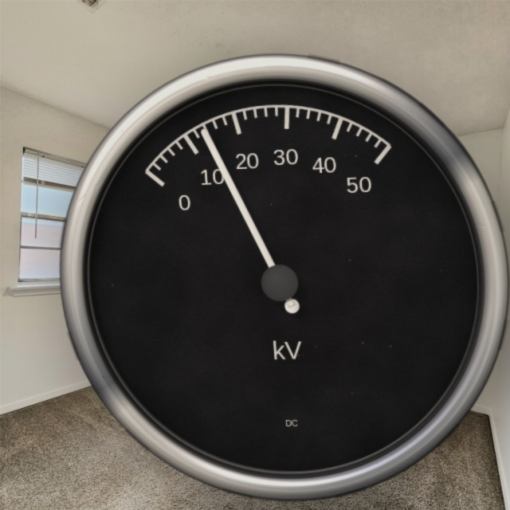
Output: 14 kV
